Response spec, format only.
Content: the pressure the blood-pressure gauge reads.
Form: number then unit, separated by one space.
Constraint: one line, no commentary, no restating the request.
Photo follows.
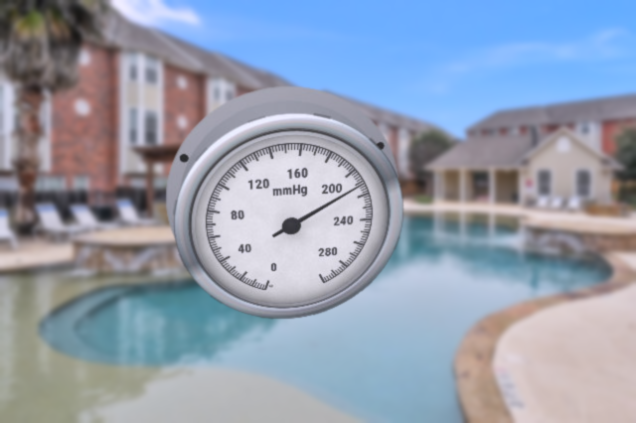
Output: 210 mmHg
